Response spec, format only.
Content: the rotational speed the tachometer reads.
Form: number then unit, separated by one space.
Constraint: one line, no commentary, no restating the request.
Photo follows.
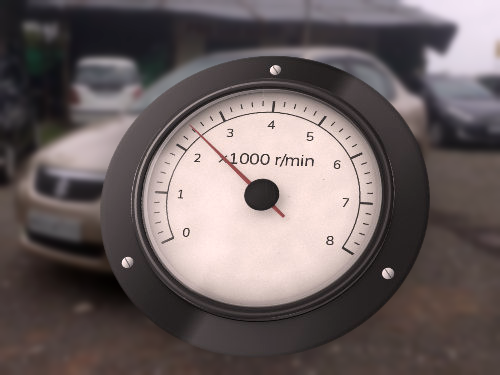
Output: 2400 rpm
